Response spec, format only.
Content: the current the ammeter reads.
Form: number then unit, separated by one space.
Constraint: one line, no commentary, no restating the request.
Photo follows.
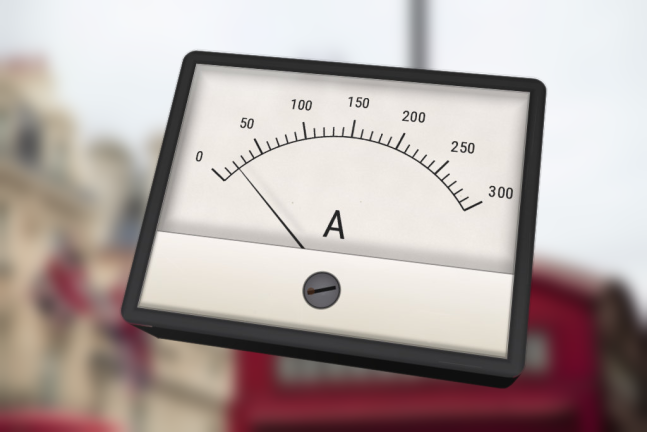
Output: 20 A
